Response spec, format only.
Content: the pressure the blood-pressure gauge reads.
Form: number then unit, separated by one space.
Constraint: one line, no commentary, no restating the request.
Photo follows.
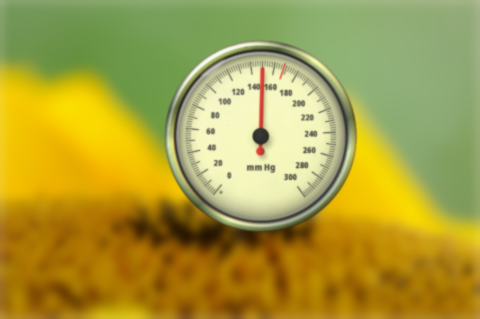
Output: 150 mmHg
